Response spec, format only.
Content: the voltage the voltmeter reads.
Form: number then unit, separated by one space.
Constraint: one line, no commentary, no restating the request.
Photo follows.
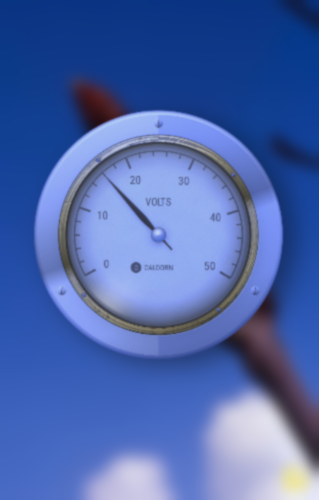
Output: 16 V
